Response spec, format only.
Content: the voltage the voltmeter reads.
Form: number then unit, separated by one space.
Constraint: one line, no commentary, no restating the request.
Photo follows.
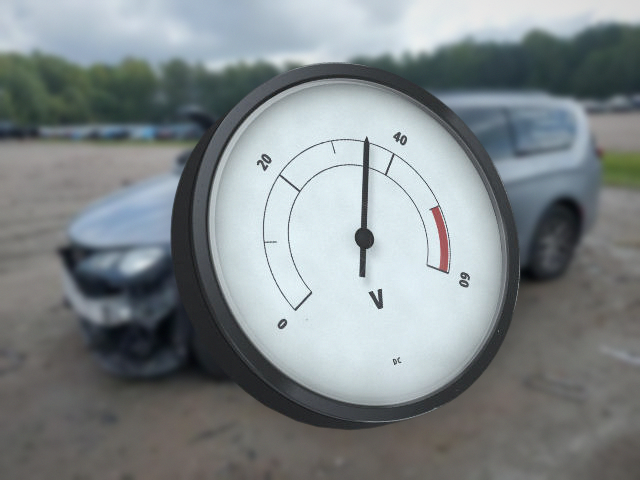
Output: 35 V
